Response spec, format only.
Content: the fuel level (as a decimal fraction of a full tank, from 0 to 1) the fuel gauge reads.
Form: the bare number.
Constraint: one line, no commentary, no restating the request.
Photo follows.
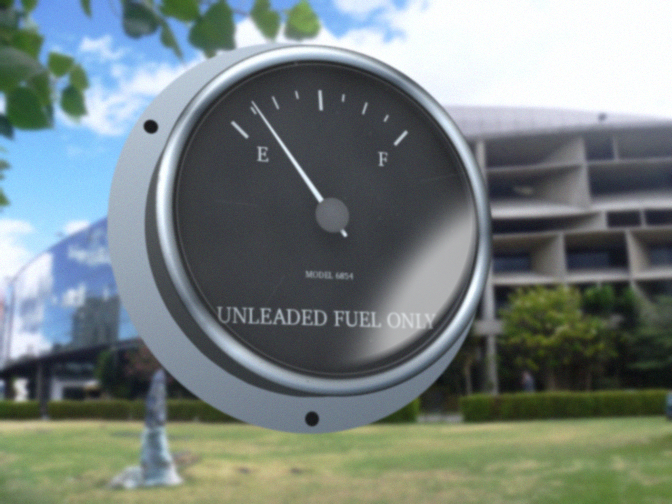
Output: 0.125
